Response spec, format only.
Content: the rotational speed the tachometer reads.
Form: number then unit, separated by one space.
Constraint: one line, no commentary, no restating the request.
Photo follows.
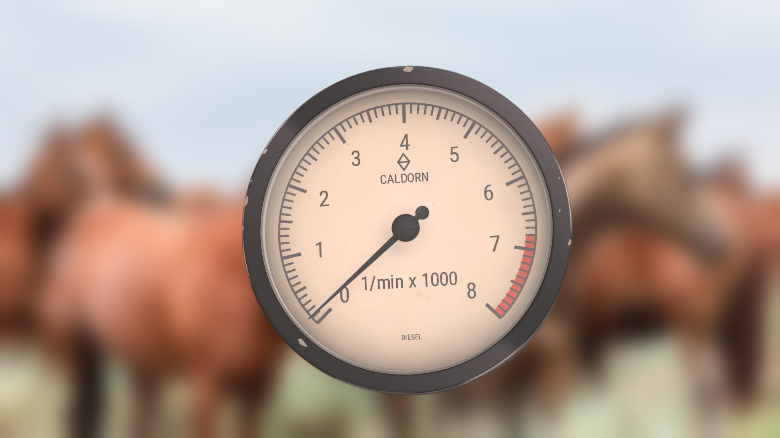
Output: 100 rpm
